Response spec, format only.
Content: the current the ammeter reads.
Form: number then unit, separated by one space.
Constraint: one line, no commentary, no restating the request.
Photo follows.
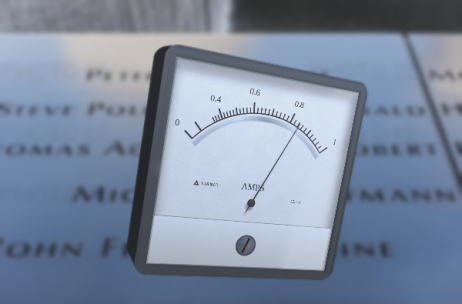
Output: 0.84 A
